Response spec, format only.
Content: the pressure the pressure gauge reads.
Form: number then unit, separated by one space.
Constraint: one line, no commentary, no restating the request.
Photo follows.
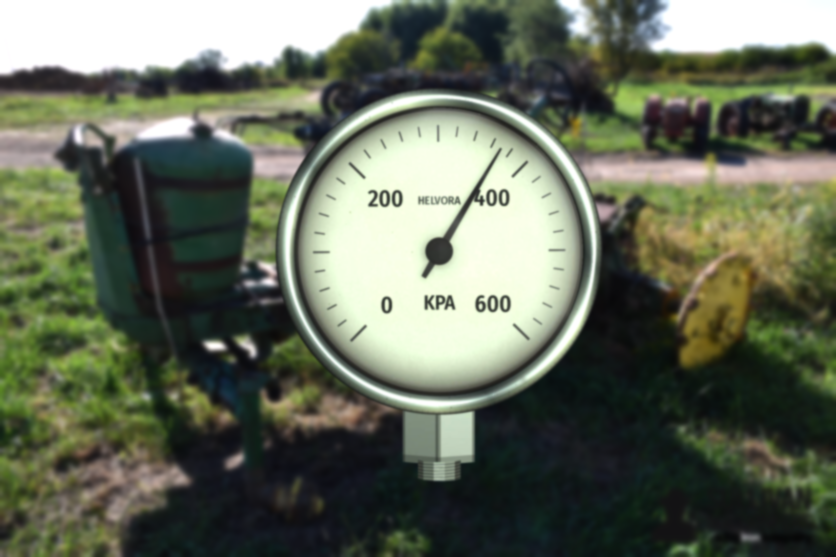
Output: 370 kPa
